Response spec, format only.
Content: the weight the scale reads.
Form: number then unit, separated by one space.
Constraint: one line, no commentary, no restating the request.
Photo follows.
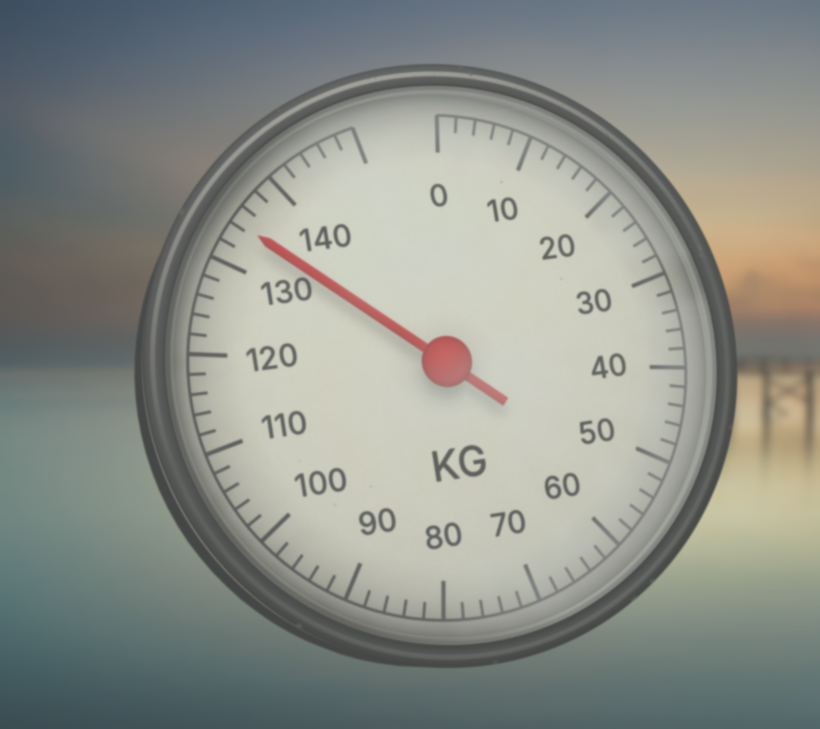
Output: 134 kg
